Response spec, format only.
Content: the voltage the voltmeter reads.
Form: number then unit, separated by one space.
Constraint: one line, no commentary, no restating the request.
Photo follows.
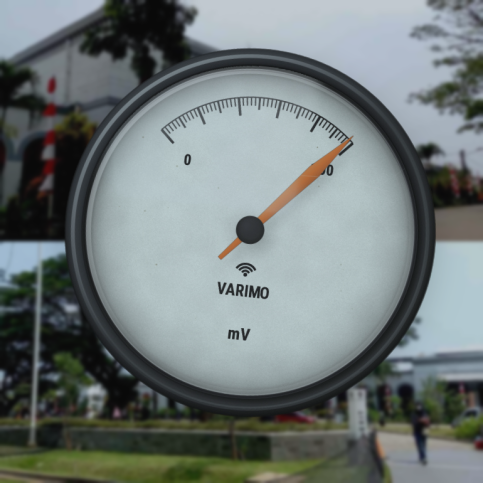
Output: 98 mV
